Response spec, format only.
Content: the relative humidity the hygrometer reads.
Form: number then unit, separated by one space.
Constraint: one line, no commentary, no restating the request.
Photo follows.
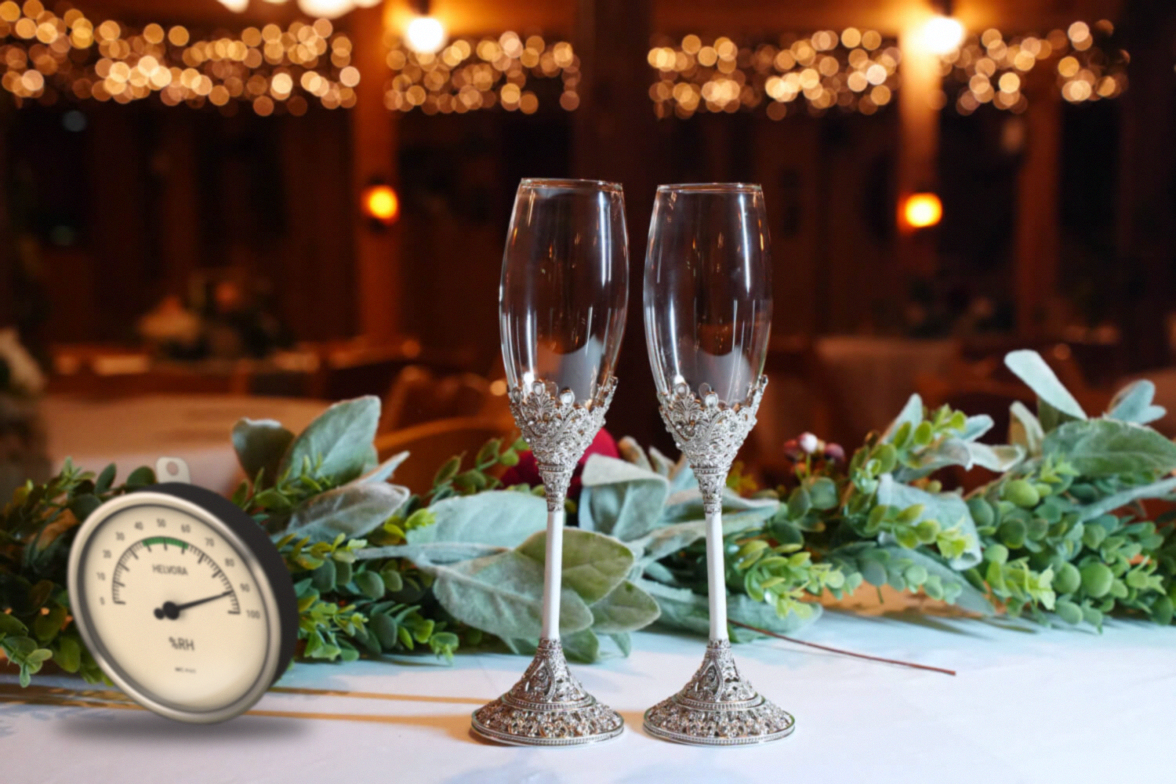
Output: 90 %
